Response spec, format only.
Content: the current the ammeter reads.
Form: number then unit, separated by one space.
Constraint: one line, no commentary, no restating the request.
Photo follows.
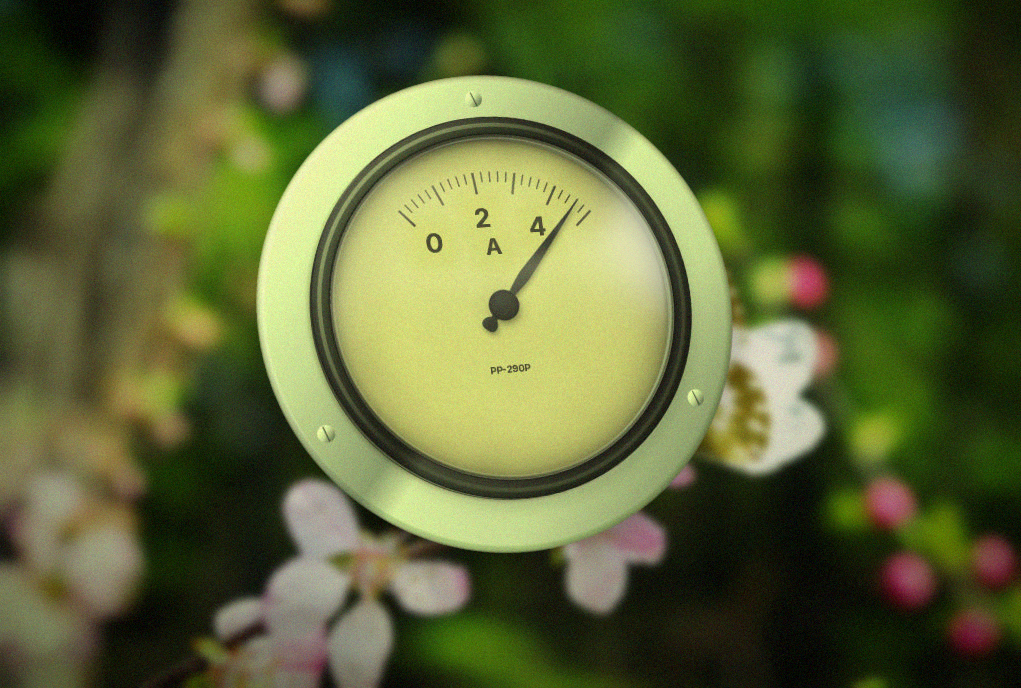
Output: 4.6 A
